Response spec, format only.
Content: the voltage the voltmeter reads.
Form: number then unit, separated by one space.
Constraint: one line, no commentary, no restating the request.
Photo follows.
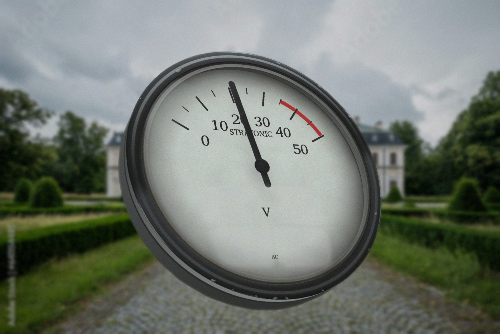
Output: 20 V
